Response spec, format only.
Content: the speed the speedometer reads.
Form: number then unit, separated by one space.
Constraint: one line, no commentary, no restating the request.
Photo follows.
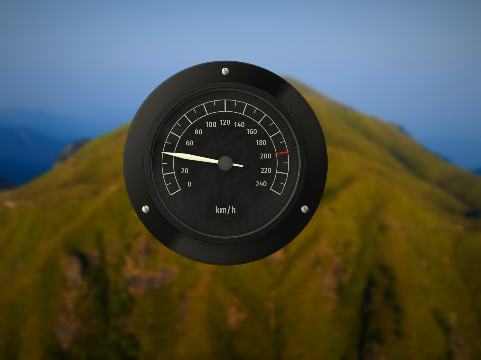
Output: 40 km/h
